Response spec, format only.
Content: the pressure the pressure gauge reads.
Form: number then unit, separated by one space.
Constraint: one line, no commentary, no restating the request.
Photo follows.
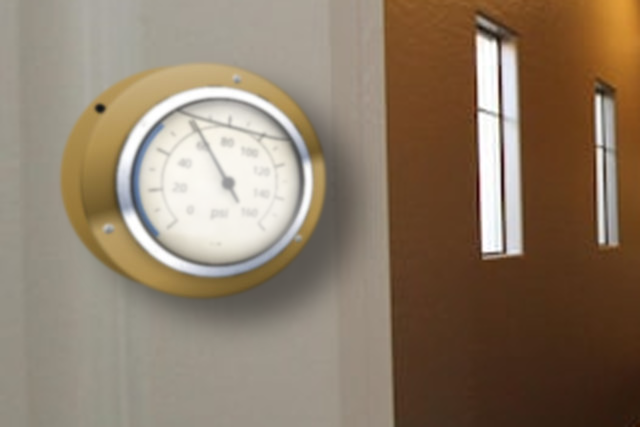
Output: 60 psi
